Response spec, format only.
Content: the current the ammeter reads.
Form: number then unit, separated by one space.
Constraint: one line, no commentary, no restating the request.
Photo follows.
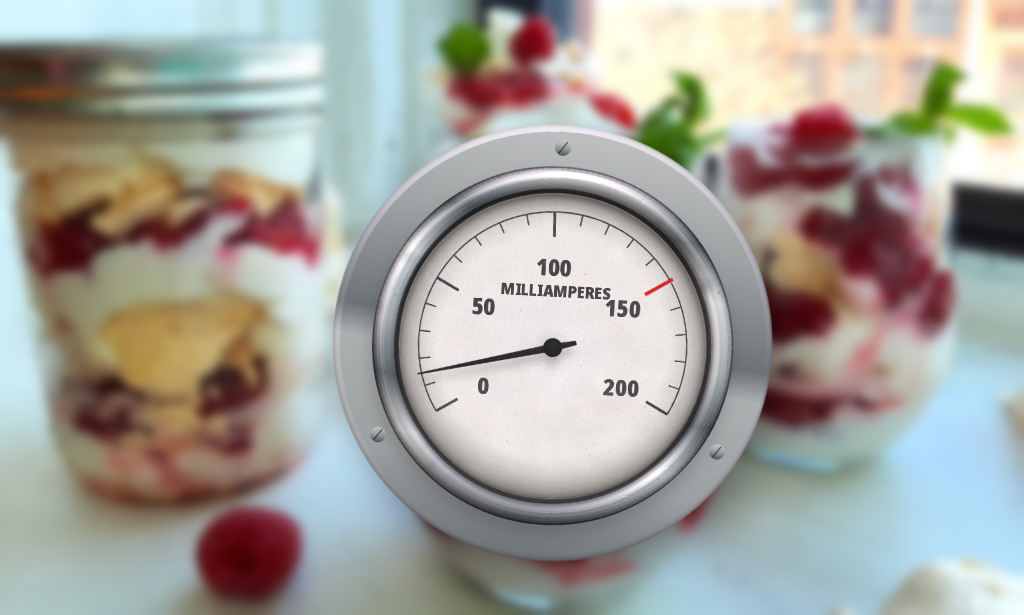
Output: 15 mA
